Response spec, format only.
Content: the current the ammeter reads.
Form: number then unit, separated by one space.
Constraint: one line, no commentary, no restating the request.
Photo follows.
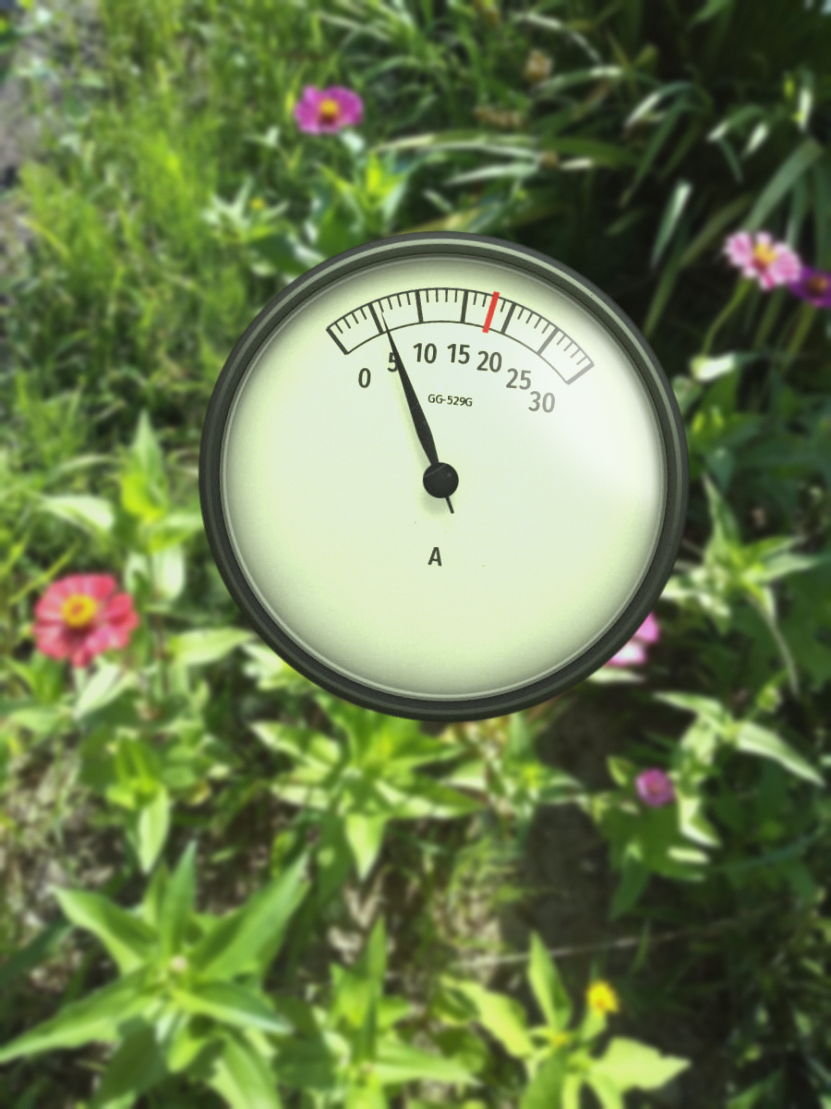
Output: 6 A
